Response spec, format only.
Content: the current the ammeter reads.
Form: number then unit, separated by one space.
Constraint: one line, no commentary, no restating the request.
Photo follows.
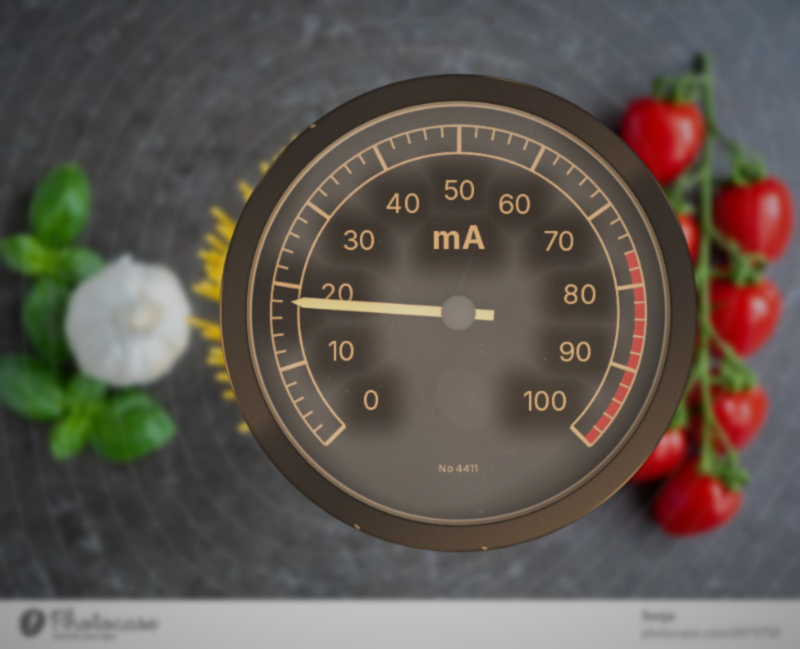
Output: 18 mA
